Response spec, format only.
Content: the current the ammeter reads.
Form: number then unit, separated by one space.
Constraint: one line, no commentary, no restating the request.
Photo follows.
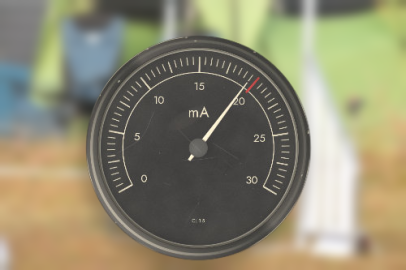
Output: 19.5 mA
